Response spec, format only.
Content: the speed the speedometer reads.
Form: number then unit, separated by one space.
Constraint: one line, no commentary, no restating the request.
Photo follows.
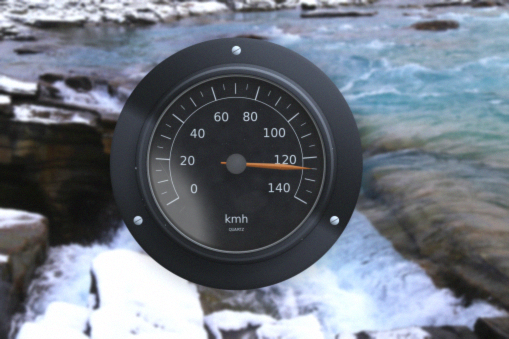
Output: 125 km/h
